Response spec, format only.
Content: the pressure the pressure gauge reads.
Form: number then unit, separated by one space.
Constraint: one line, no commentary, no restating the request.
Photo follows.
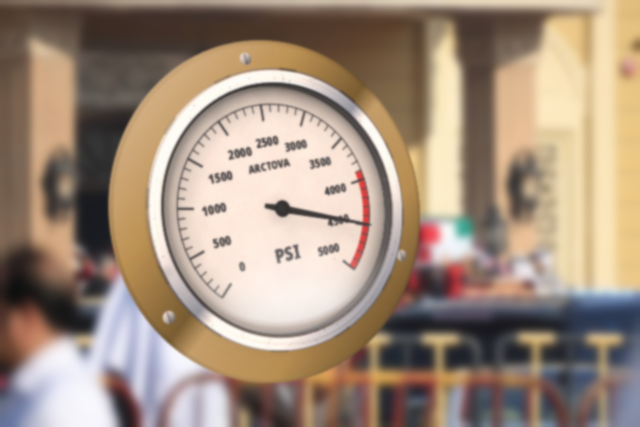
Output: 4500 psi
